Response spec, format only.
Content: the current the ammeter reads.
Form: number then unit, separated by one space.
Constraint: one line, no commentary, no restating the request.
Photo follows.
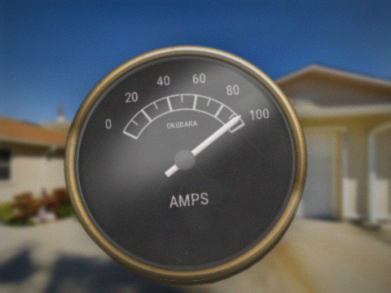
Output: 95 A
